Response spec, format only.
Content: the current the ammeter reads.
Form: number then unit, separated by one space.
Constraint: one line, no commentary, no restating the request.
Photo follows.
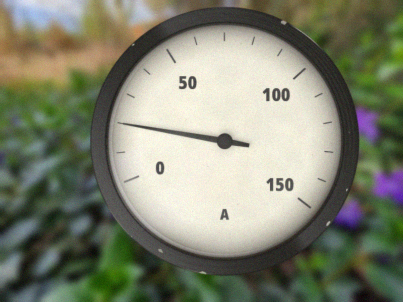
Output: 20 A
